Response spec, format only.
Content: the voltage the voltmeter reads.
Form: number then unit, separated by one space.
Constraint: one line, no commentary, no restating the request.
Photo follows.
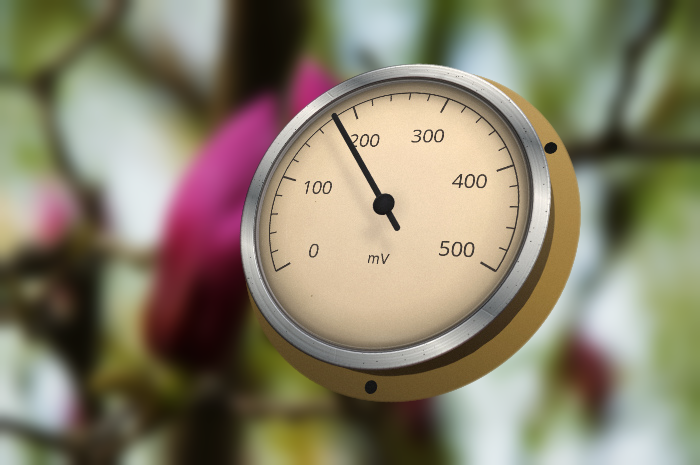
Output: 180 mV
